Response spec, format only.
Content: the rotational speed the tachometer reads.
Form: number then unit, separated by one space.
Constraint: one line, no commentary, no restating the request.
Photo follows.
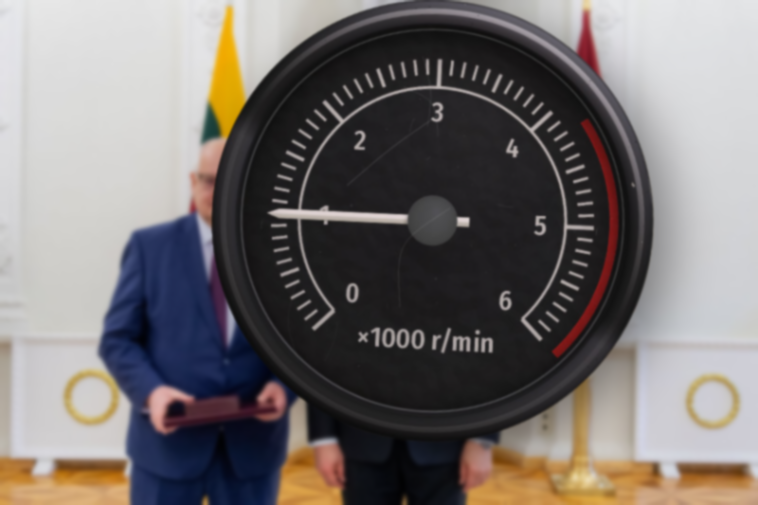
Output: 1000 rpm
